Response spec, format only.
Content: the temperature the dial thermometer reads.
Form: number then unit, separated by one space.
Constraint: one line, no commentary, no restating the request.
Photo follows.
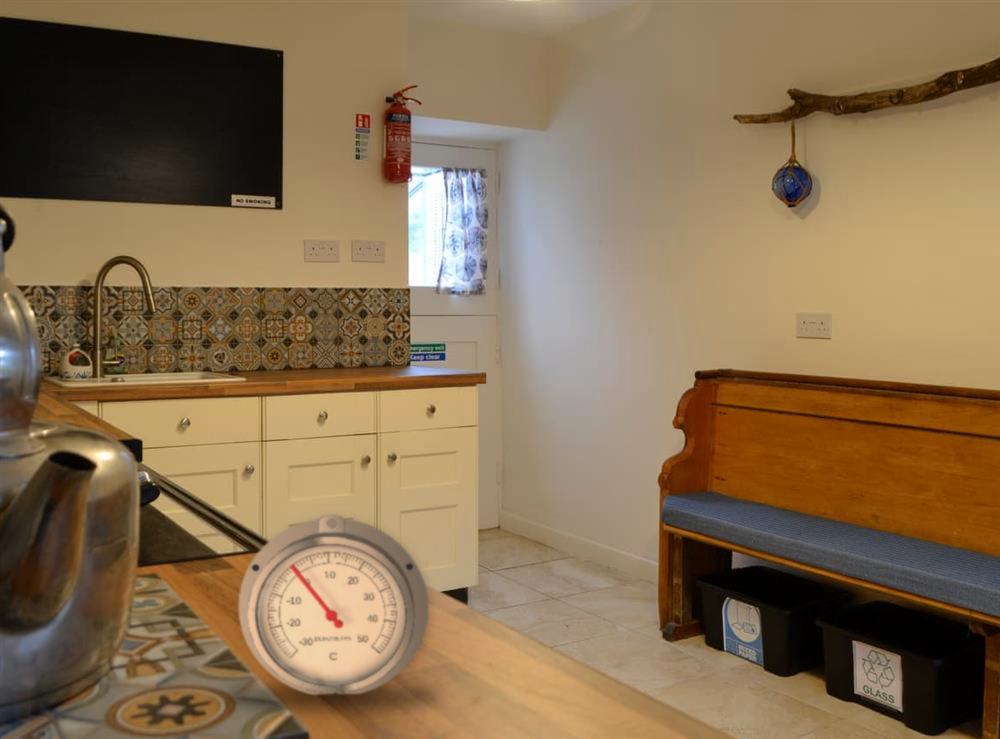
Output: 0 °C
